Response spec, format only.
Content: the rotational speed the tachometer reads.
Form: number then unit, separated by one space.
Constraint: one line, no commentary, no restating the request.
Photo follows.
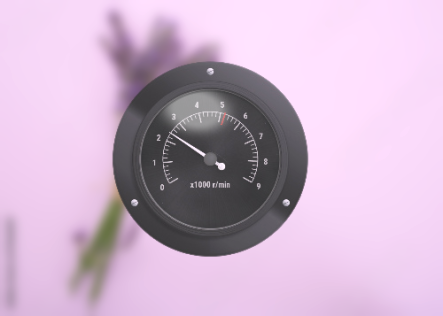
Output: 2400 rpm
